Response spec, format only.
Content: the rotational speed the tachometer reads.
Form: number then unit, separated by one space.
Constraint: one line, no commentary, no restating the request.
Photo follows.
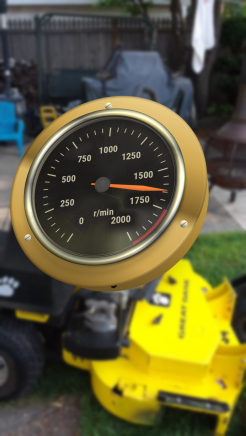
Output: 1650 rpm
